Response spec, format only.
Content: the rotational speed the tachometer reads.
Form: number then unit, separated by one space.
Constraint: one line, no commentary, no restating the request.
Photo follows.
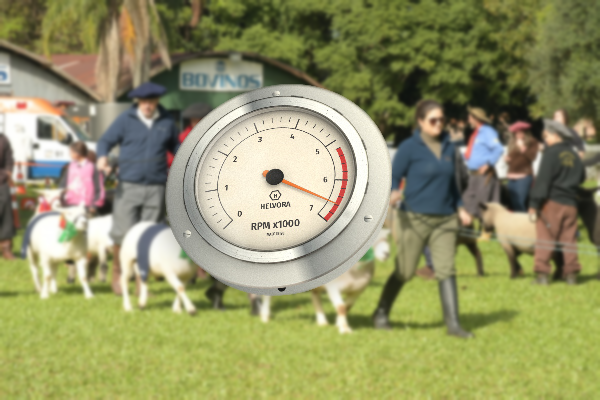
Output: 6600 rpm
